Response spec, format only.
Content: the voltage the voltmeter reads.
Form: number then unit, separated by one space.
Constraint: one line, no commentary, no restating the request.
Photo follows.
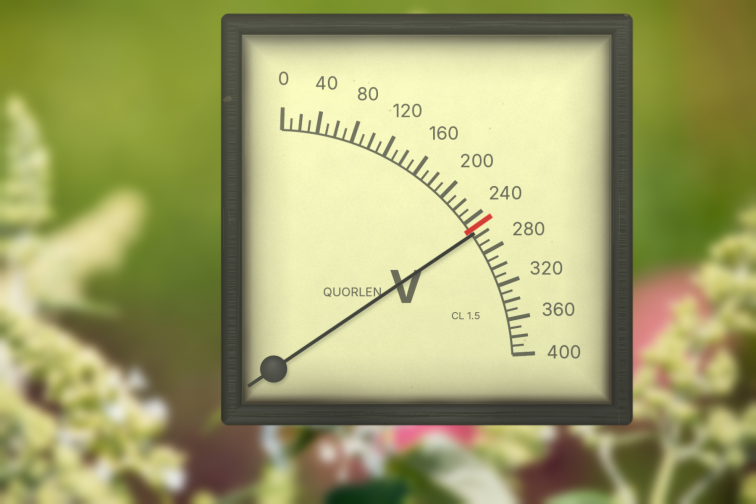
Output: 255 V
